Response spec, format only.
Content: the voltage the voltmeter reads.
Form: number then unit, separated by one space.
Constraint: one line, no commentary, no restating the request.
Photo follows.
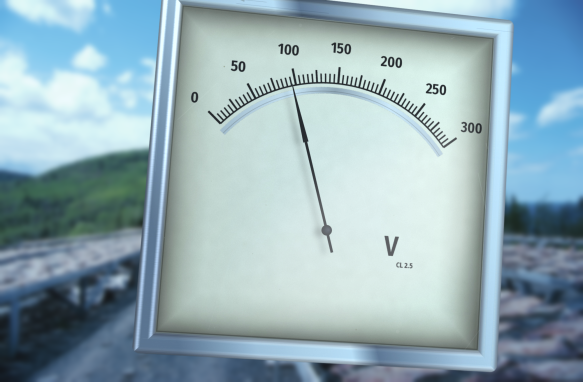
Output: 95 V
